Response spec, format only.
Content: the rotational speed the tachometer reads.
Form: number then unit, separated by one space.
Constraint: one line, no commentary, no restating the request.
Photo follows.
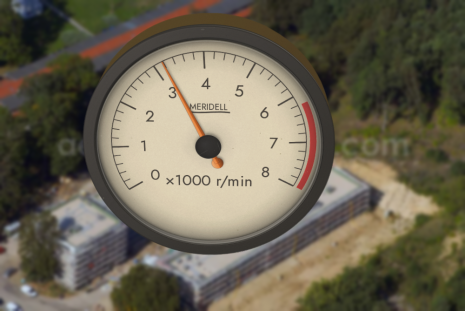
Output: 3200 rpm
